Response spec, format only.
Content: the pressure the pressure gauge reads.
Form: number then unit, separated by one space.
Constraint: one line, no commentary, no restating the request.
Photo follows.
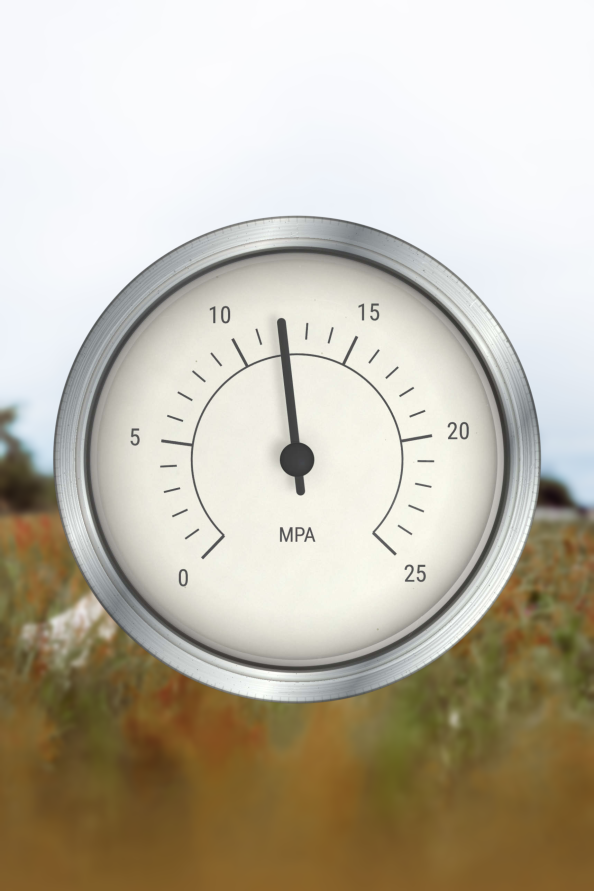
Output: 12 MPa
